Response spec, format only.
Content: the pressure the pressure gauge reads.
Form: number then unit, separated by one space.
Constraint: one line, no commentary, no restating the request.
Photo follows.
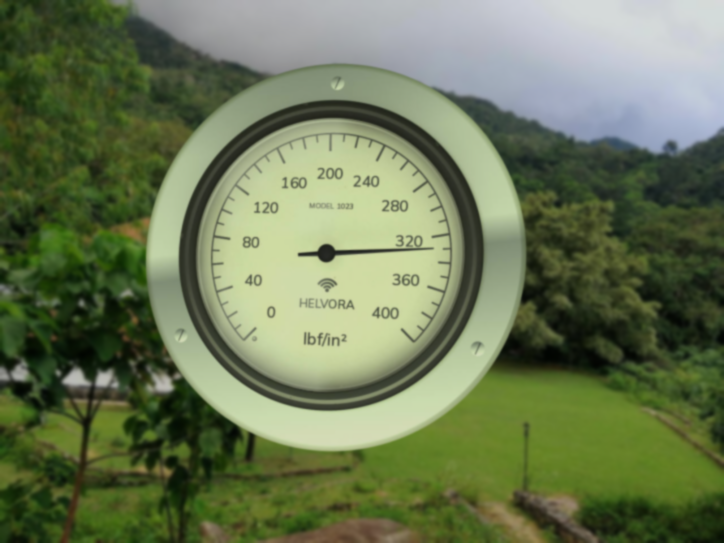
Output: 330 psi
